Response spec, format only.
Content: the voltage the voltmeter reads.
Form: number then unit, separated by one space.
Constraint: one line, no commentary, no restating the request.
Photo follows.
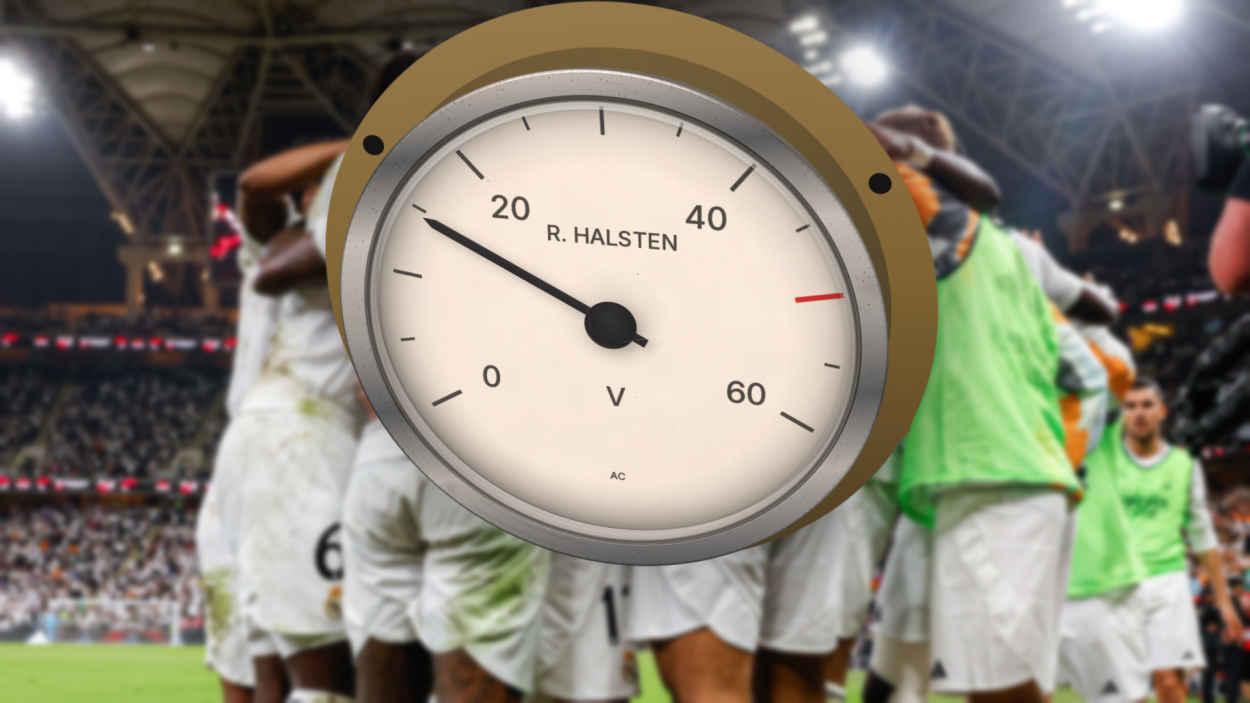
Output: 15 V
